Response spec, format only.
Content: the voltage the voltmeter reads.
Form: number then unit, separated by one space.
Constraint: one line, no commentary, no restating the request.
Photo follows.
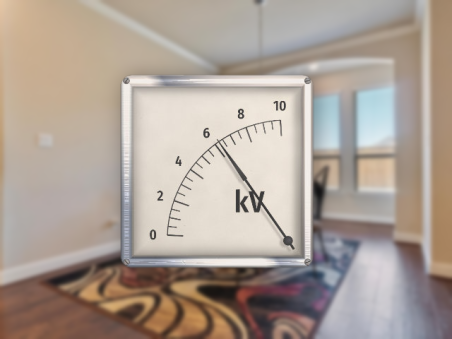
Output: 6.25 kV
